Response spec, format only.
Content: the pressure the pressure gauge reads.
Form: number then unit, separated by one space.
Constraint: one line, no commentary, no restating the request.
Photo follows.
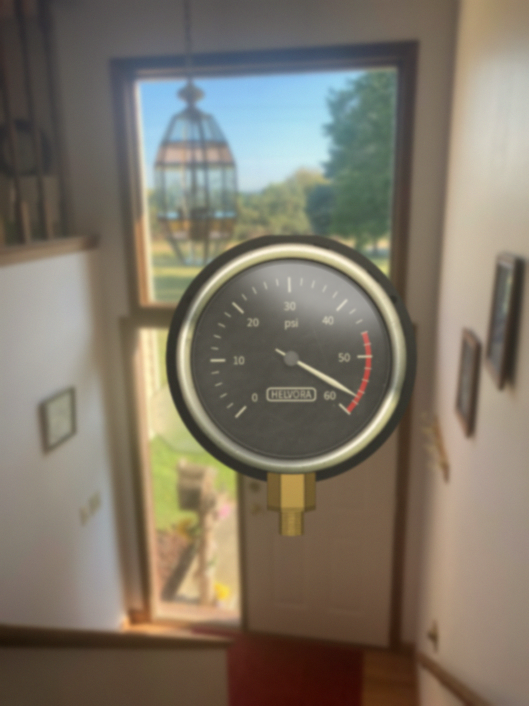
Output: 57 psi
